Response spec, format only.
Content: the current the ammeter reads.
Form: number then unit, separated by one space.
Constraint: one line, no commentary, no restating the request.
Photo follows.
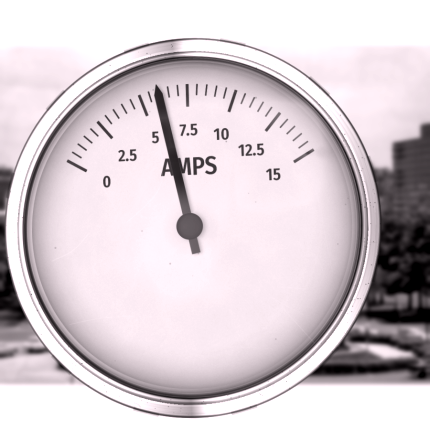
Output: 6 A
